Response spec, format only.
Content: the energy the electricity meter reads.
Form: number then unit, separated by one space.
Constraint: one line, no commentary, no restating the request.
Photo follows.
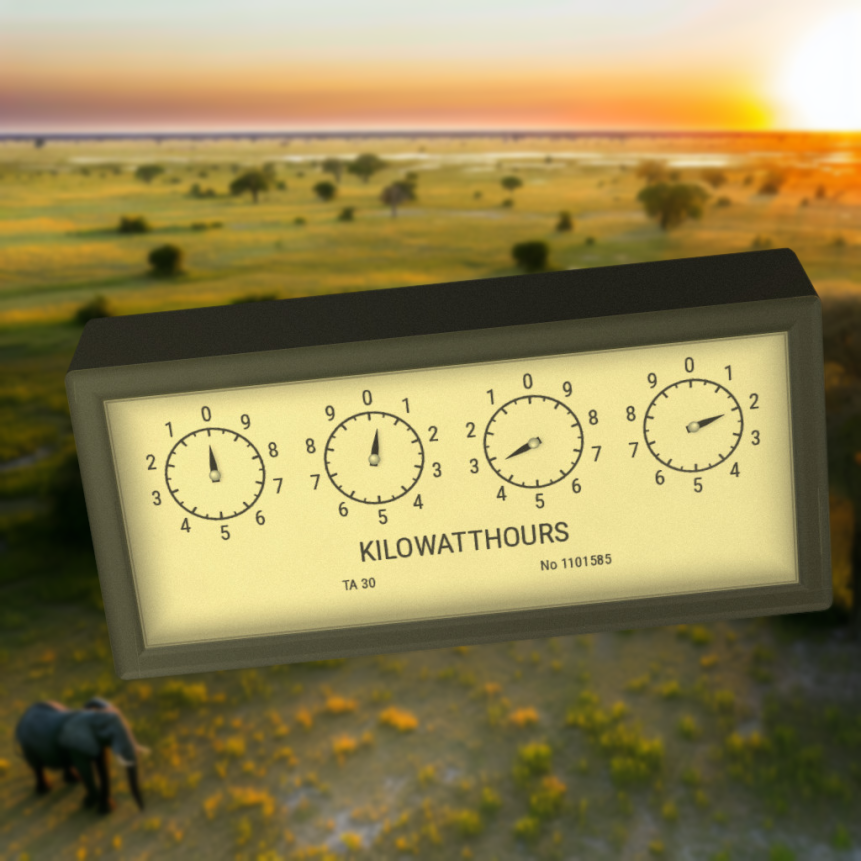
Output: 32 kWh
